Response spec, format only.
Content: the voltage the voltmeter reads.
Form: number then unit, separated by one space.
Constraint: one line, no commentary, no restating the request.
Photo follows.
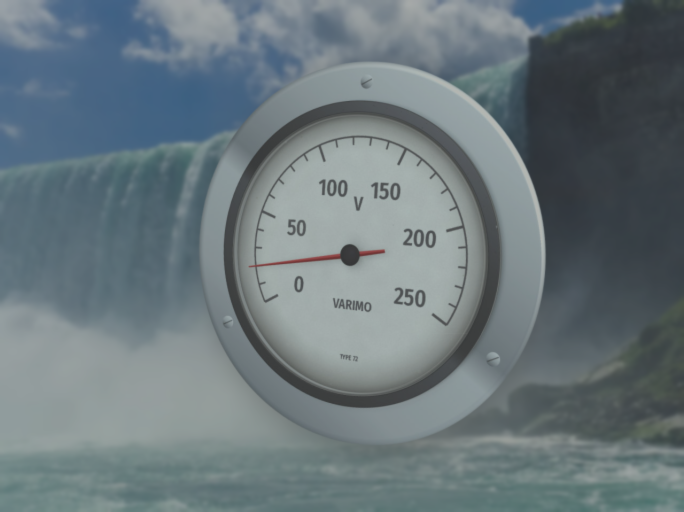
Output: 20 V
